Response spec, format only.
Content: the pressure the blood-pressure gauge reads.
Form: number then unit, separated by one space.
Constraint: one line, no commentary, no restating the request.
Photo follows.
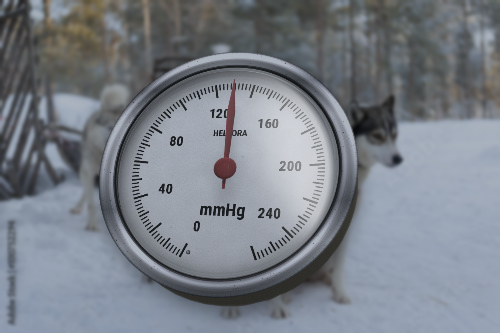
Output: 130 mmHg
